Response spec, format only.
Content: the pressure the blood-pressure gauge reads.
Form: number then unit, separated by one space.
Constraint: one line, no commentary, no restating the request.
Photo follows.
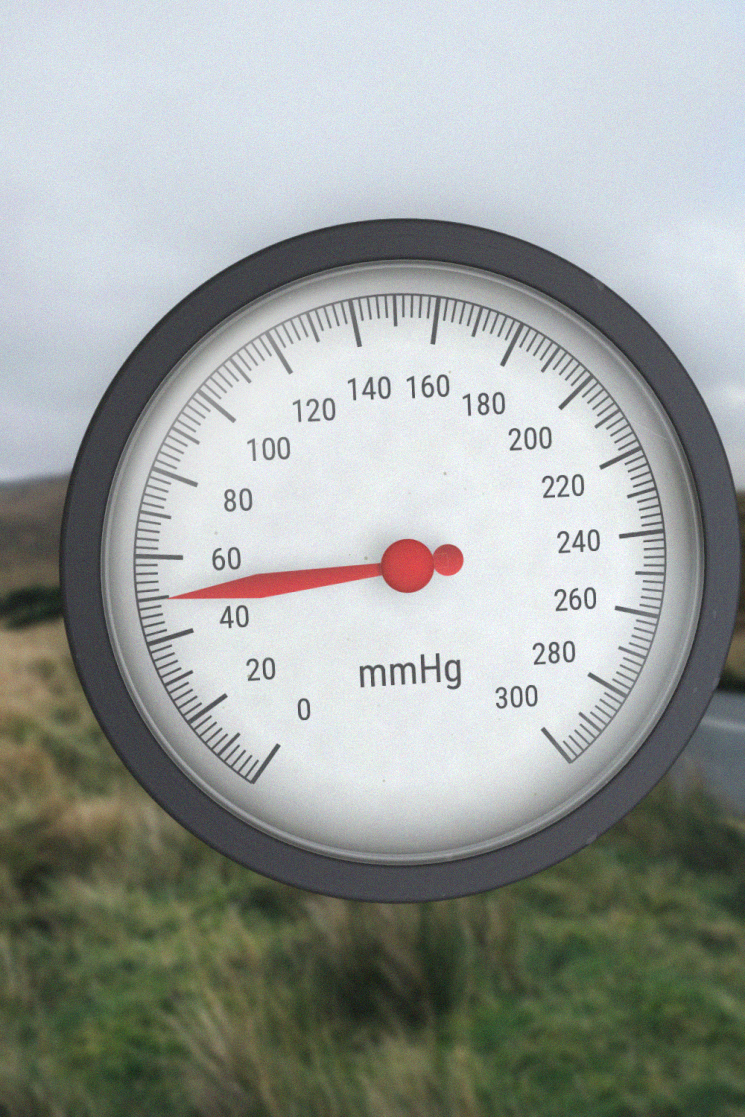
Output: 50 mmHg
